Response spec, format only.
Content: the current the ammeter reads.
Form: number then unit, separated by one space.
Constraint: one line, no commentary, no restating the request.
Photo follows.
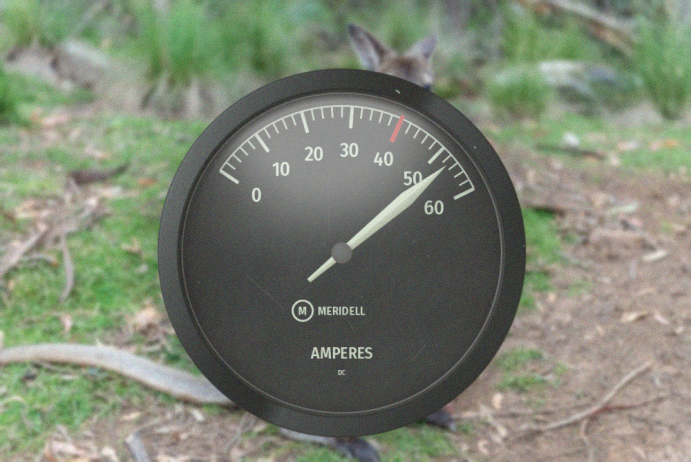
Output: 53 A
